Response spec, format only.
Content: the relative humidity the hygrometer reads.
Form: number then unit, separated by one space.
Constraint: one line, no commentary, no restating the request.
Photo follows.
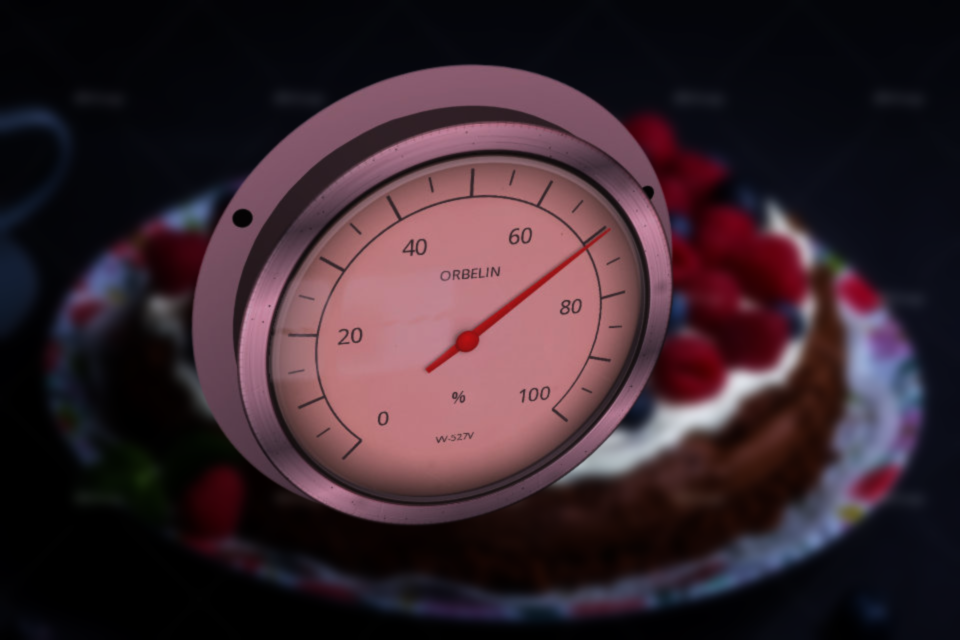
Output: 70 %
